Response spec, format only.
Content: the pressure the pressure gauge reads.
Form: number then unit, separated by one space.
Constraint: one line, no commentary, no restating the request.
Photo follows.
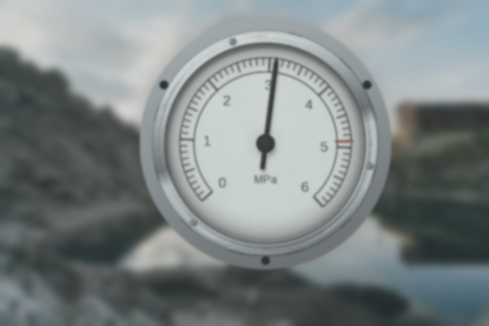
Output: 3.1 MPa
